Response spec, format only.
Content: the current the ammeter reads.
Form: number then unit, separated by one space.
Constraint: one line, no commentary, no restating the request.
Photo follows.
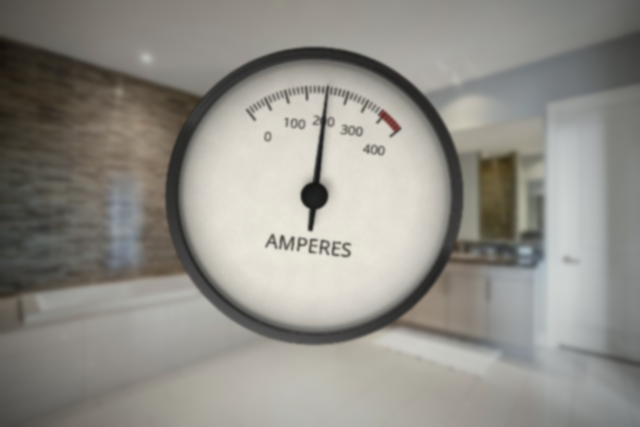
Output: 200 A
